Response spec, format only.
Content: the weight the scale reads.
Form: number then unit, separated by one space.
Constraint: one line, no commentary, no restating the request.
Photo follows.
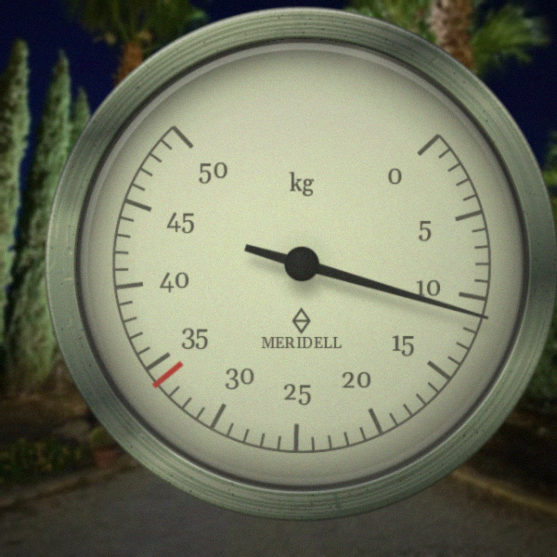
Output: 11 kg
